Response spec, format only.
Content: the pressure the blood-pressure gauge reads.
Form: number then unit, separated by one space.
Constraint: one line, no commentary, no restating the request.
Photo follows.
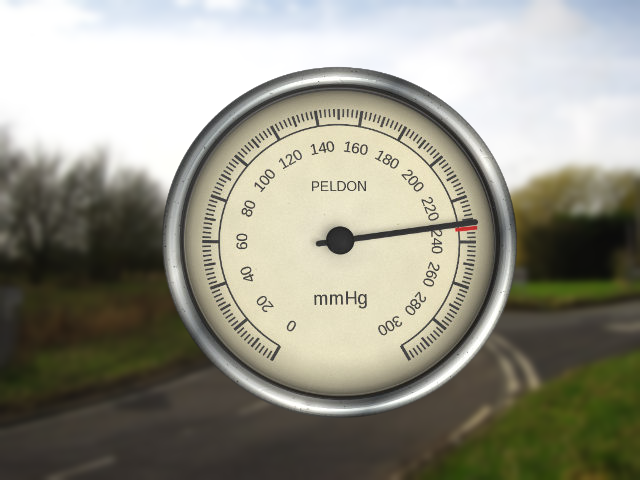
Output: 232 mmHg
